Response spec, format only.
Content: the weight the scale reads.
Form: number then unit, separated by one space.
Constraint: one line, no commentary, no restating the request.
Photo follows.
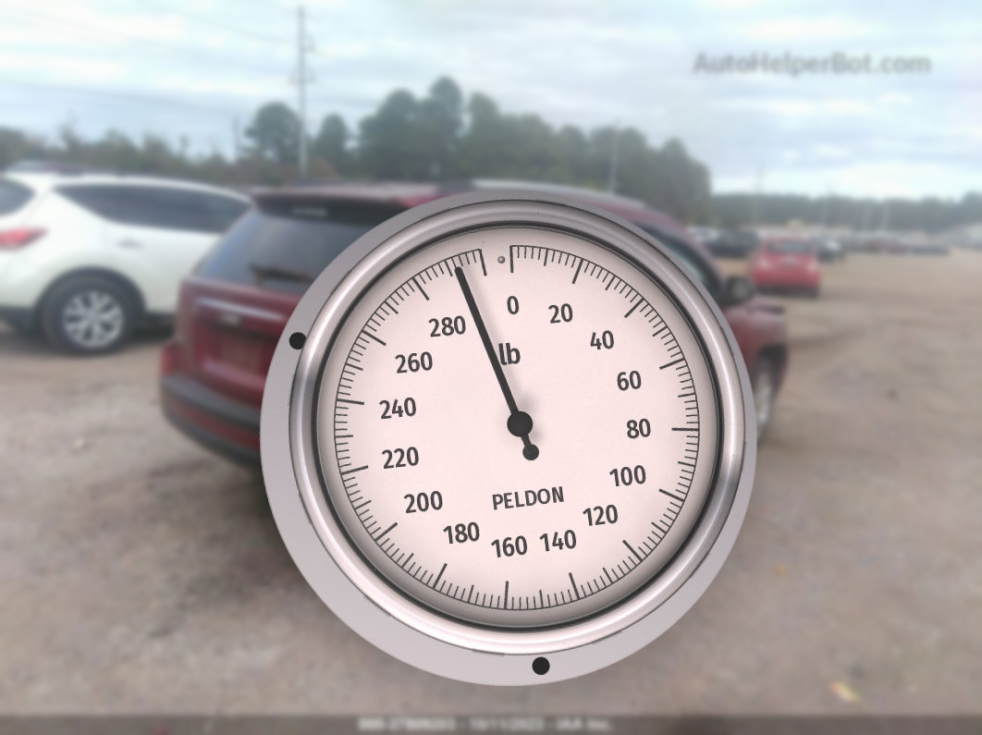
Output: 292 lb
